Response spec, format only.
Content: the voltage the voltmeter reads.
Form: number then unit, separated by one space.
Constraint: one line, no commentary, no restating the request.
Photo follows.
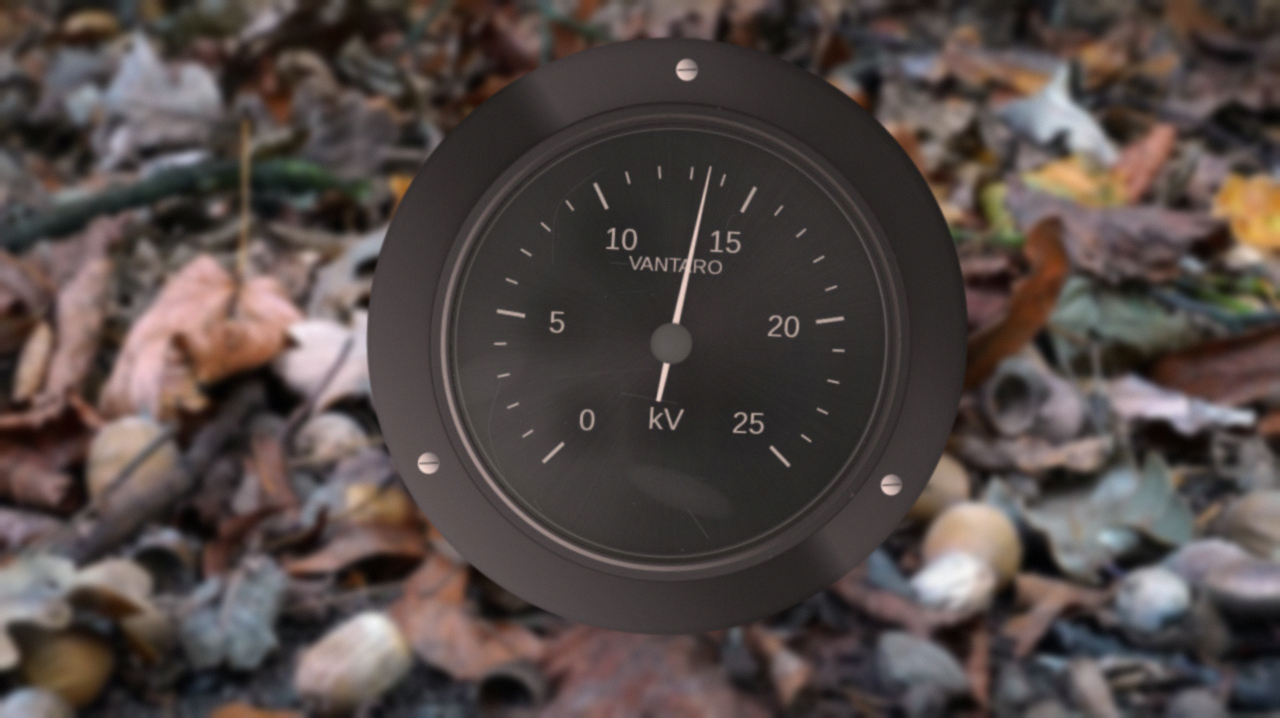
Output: 13.5 kV
